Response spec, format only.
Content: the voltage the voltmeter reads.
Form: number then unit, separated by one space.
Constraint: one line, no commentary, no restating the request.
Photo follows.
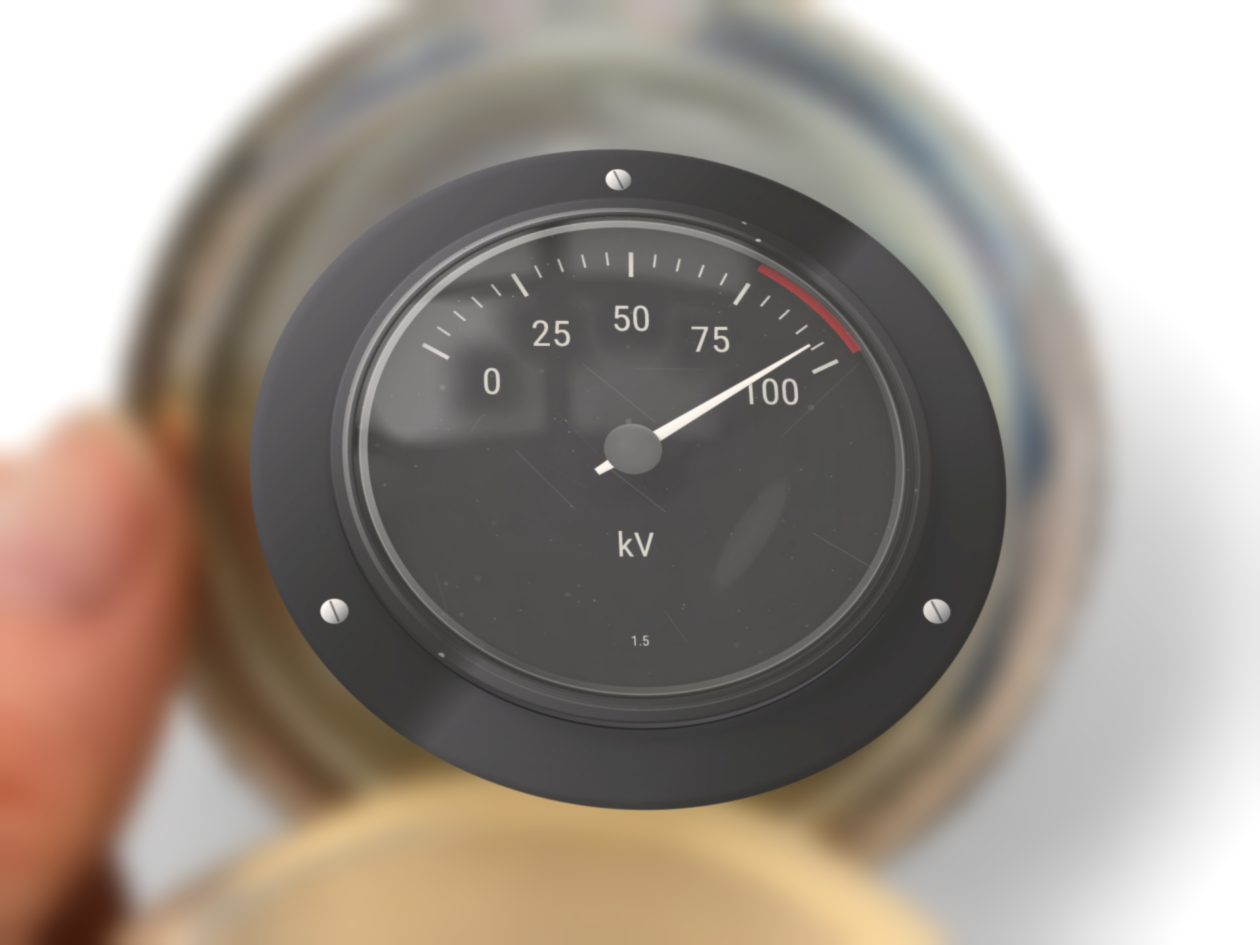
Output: 95 kV
